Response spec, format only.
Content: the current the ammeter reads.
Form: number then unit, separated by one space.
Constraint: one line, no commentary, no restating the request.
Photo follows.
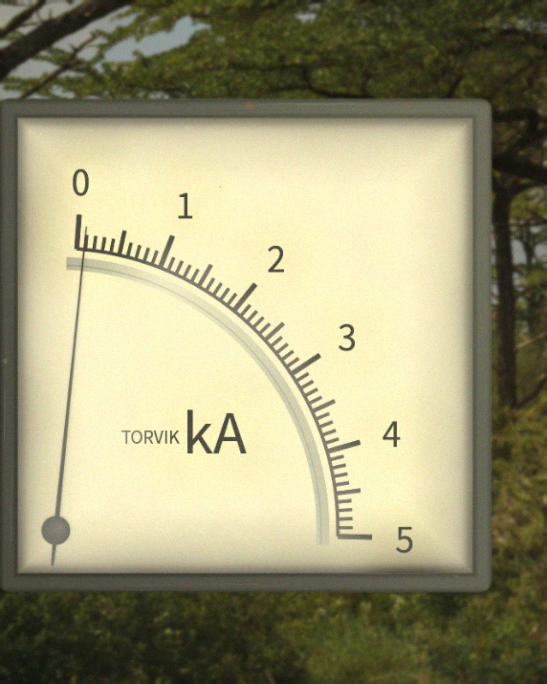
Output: 0.1 kA
